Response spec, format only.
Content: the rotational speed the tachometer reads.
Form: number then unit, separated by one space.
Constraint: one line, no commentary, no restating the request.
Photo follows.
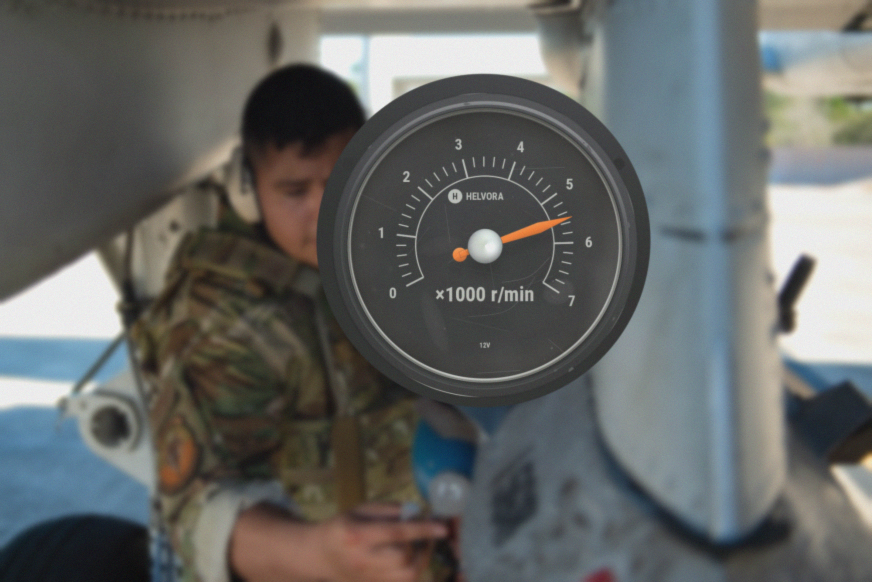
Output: 5500 rpm
